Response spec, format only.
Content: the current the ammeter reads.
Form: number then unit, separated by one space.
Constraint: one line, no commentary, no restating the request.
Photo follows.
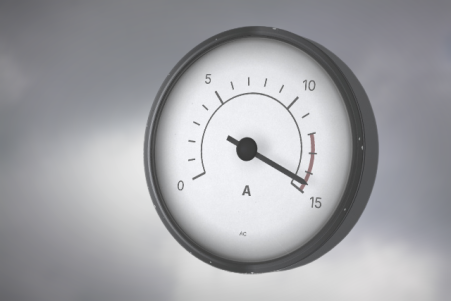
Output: 14.5 A
